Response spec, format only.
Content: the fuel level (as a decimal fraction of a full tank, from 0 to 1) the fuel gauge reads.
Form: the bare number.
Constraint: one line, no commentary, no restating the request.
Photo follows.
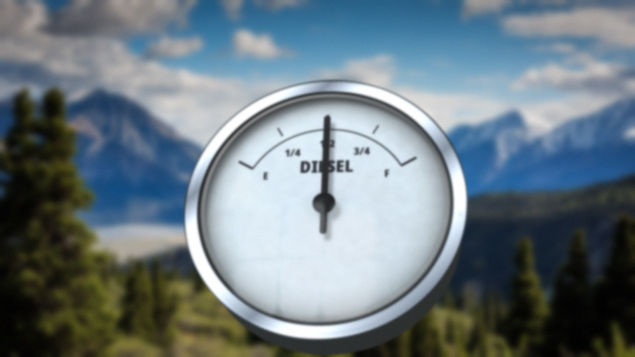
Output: 0.5
